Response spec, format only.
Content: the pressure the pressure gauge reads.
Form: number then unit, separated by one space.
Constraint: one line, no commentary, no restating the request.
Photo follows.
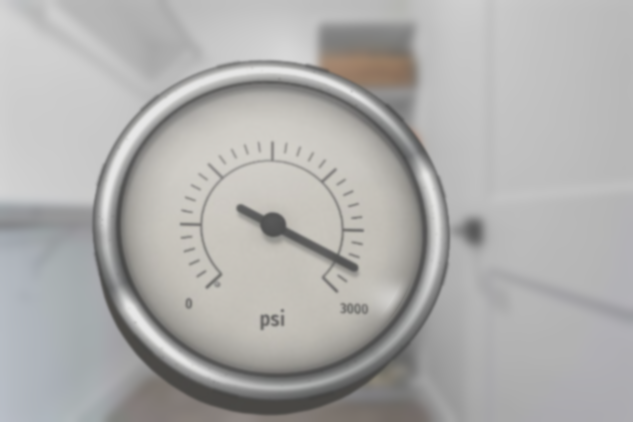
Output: 2800 psi
